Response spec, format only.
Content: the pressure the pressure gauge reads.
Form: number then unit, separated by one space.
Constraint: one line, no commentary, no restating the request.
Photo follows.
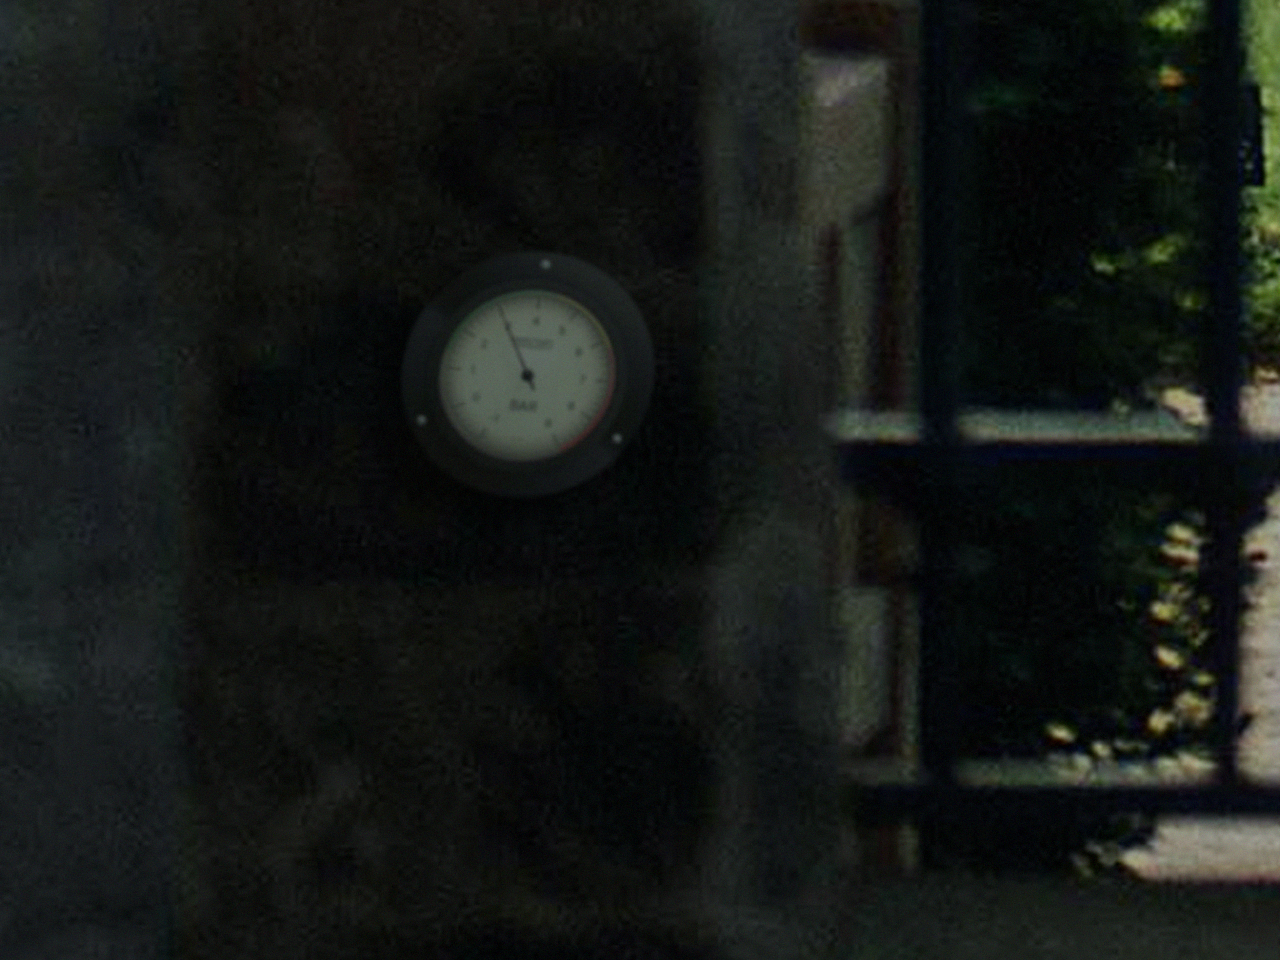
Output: 3 bar
